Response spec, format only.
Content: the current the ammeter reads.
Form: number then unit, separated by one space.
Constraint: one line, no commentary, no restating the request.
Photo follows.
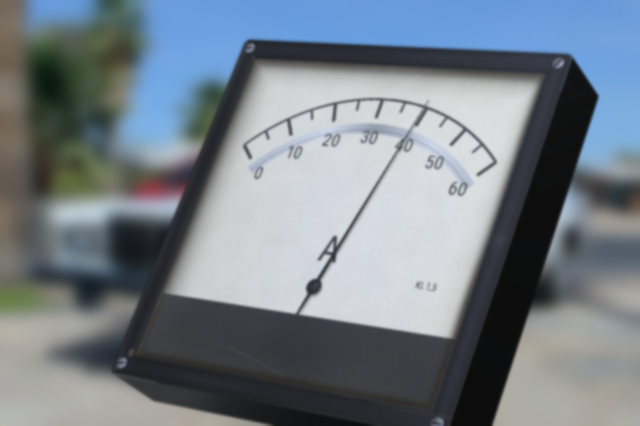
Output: 40 A
